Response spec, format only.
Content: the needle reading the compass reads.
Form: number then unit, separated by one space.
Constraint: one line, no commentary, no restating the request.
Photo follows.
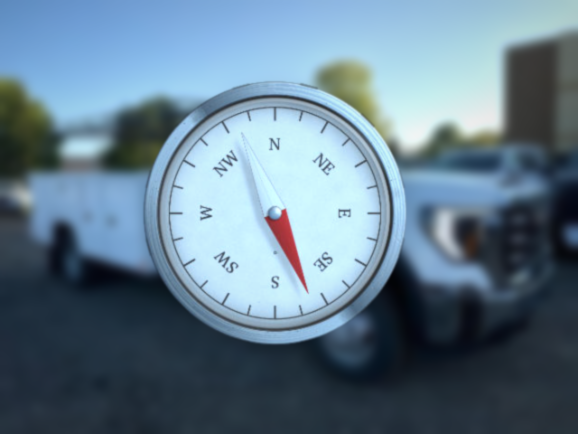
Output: 157.5 °
